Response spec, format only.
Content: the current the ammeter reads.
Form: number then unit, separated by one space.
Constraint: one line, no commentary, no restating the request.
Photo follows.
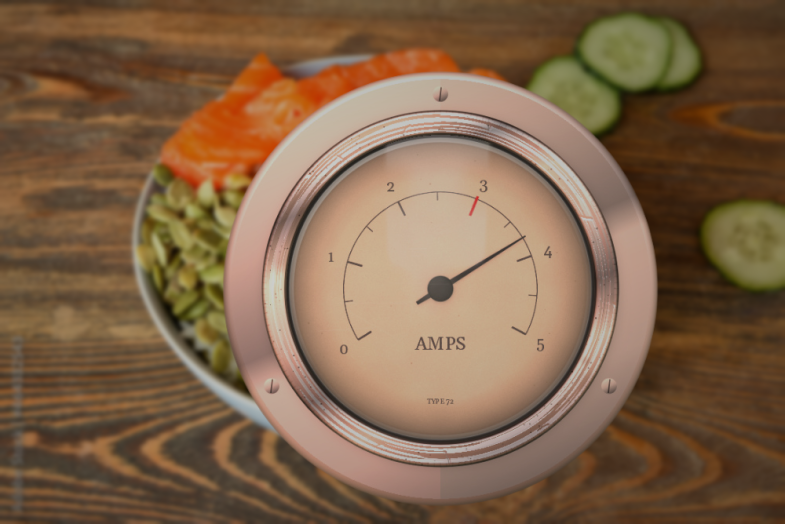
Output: 3.75 A
